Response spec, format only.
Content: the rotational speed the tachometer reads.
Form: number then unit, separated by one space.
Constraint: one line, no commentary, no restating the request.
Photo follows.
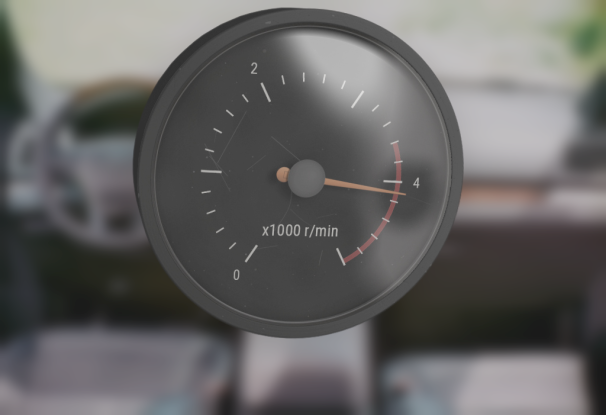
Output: 4100 rpm
